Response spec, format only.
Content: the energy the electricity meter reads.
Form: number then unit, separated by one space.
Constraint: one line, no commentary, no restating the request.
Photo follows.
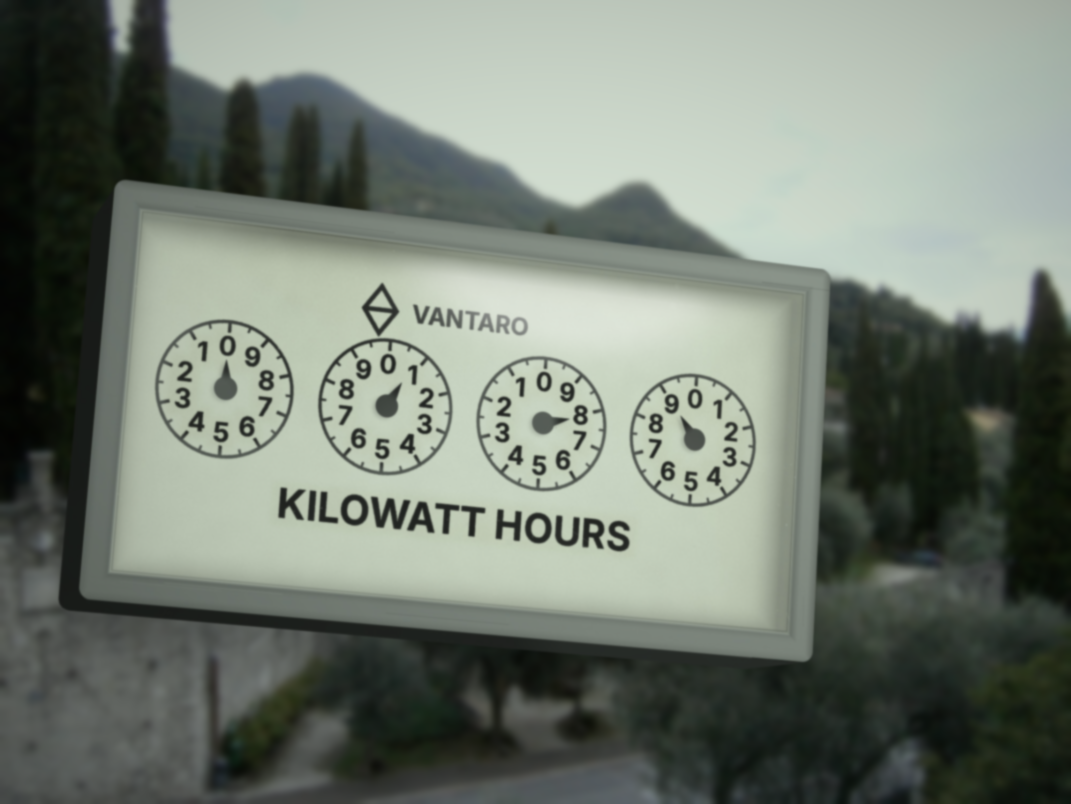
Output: 79 kWh
